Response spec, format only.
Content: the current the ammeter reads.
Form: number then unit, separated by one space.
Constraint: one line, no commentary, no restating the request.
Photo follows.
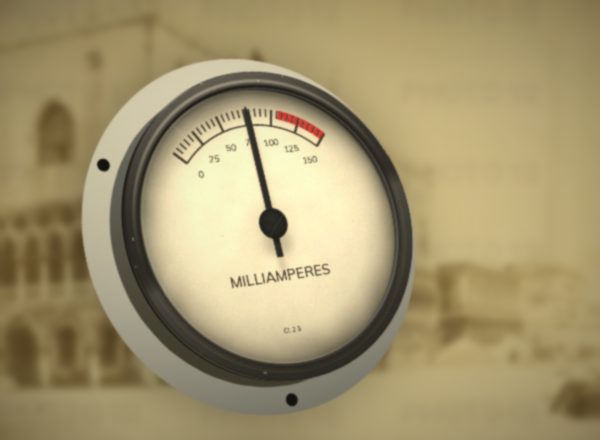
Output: 75 mA
